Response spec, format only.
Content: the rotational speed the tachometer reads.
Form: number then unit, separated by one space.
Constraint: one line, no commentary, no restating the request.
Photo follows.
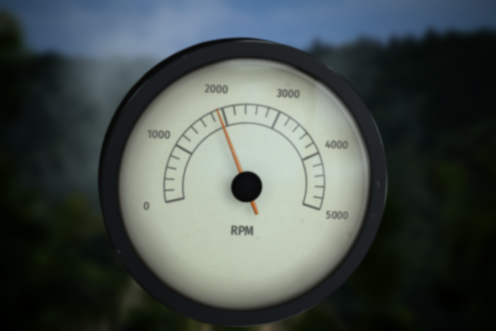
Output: 1900 rpm
